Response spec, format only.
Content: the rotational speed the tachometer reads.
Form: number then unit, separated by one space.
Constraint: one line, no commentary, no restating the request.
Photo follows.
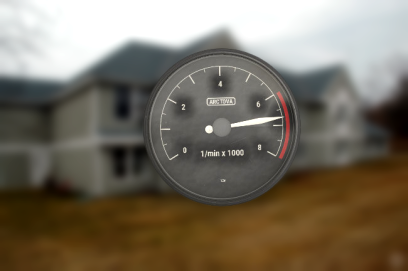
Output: 6750 rpm
